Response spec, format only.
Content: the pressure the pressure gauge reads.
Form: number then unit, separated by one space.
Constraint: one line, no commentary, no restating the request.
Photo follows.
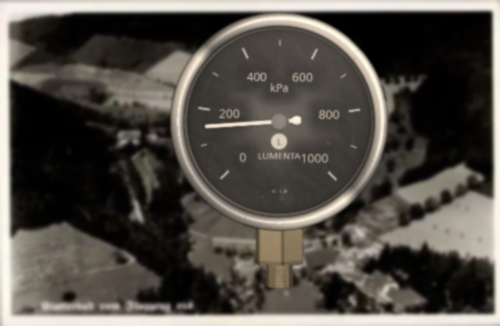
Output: 150 kPa
